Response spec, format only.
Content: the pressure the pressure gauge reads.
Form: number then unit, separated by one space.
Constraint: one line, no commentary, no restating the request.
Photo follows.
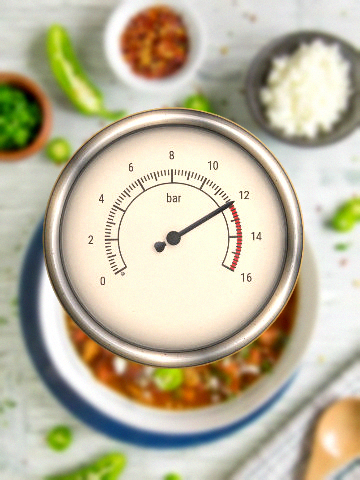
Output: 12 bar
